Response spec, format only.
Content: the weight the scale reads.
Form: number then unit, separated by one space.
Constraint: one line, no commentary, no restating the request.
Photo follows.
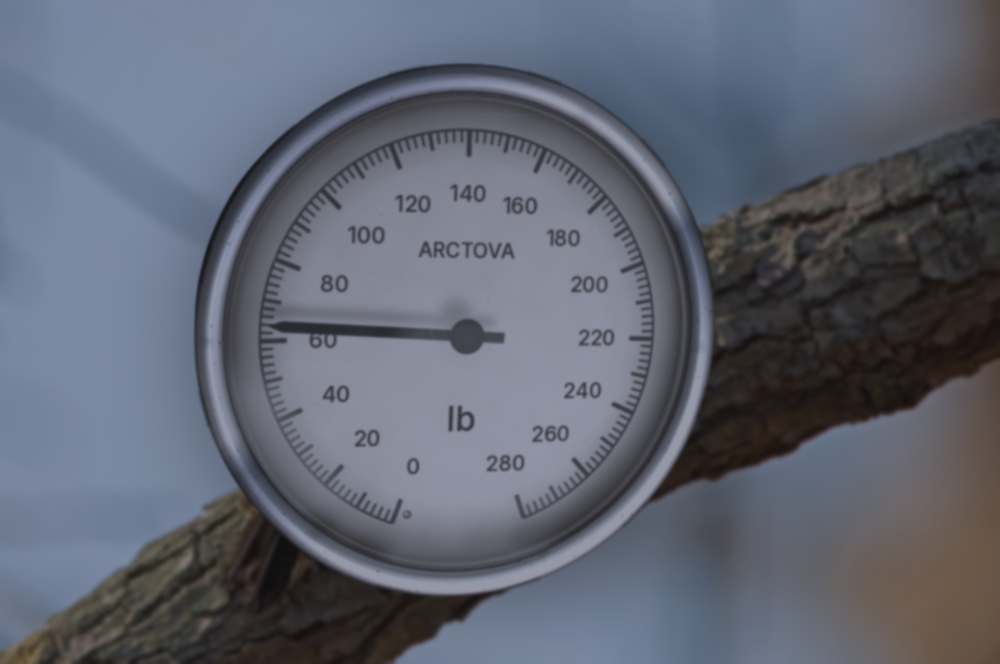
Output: 64 lb
